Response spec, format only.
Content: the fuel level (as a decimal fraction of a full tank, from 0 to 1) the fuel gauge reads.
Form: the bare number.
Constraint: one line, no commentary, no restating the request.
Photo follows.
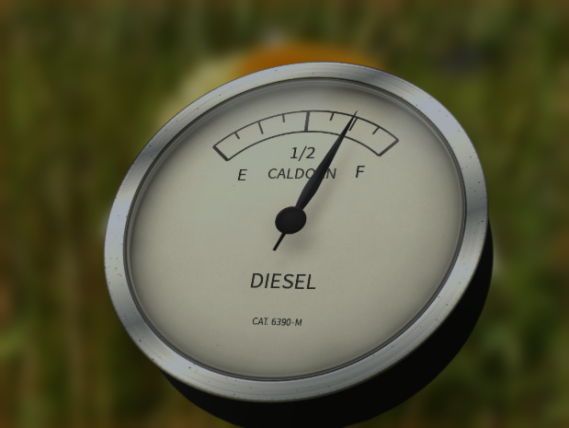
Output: 0.75
